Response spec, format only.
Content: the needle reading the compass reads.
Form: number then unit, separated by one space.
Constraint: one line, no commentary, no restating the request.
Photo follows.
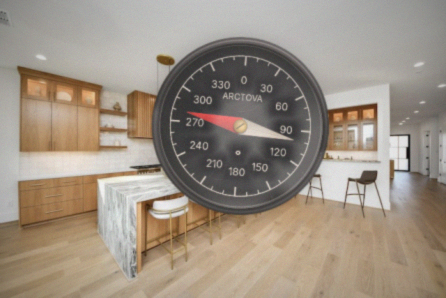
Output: 280 °
